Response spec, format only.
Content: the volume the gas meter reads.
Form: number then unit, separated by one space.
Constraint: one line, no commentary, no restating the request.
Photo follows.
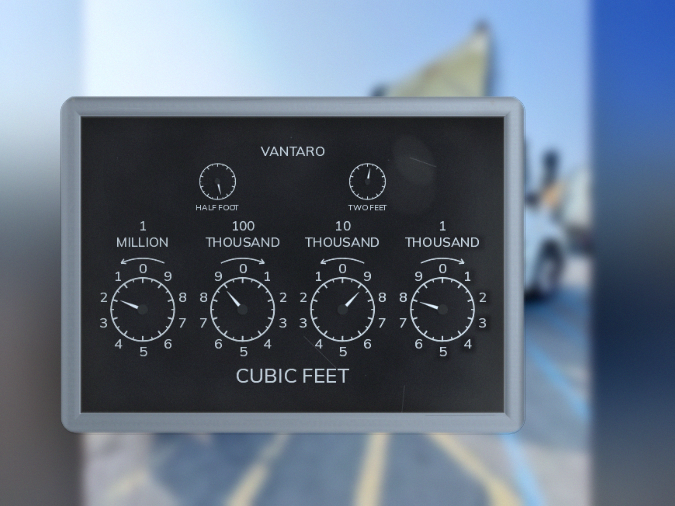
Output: 188800 ft³
